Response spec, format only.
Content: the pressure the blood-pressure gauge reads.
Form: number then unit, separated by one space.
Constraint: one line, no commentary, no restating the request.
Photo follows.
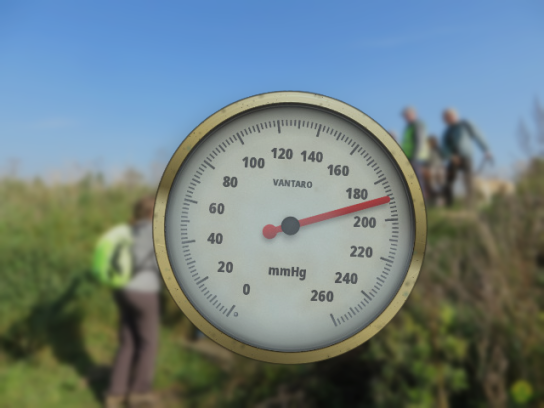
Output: 190 mmHg
